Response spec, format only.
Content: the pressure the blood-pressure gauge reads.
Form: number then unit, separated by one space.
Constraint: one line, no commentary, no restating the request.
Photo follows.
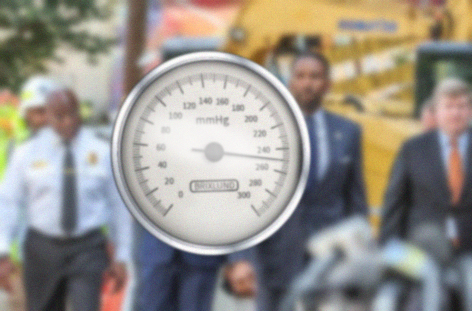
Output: 250 mmHg
